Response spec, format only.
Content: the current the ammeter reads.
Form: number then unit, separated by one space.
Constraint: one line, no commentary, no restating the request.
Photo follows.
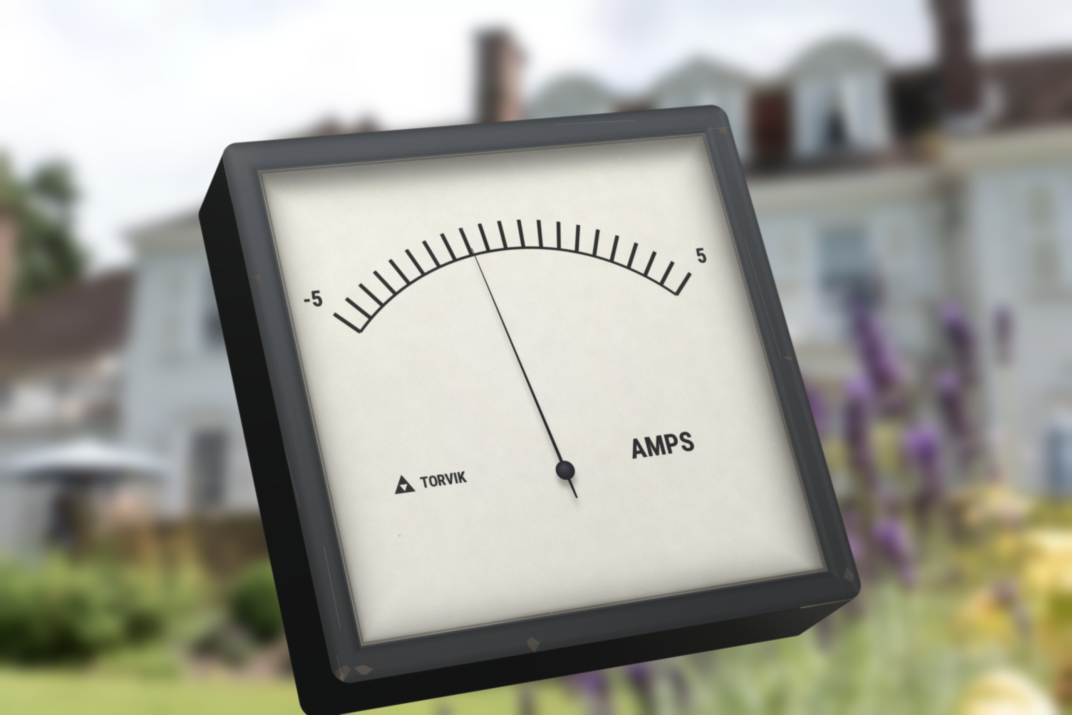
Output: -1 A
